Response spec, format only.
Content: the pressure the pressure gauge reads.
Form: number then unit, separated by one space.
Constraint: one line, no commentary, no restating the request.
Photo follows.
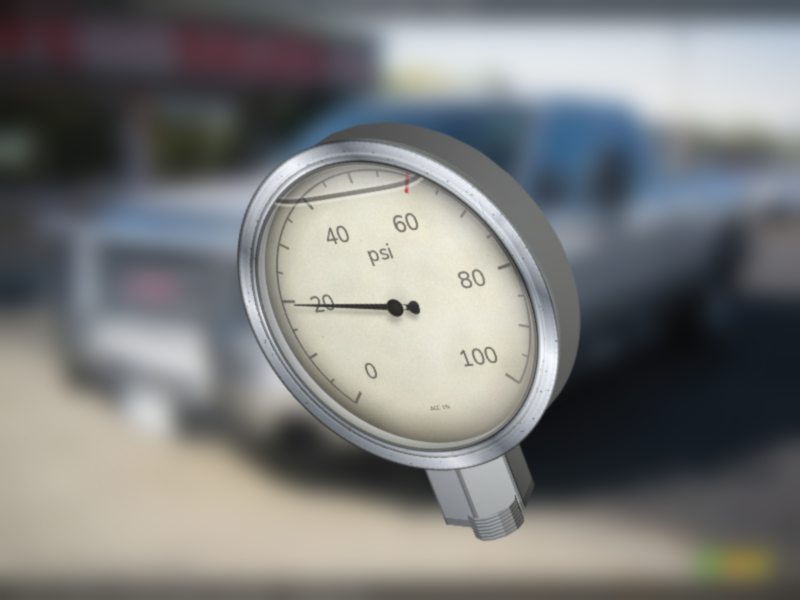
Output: 20 psi
